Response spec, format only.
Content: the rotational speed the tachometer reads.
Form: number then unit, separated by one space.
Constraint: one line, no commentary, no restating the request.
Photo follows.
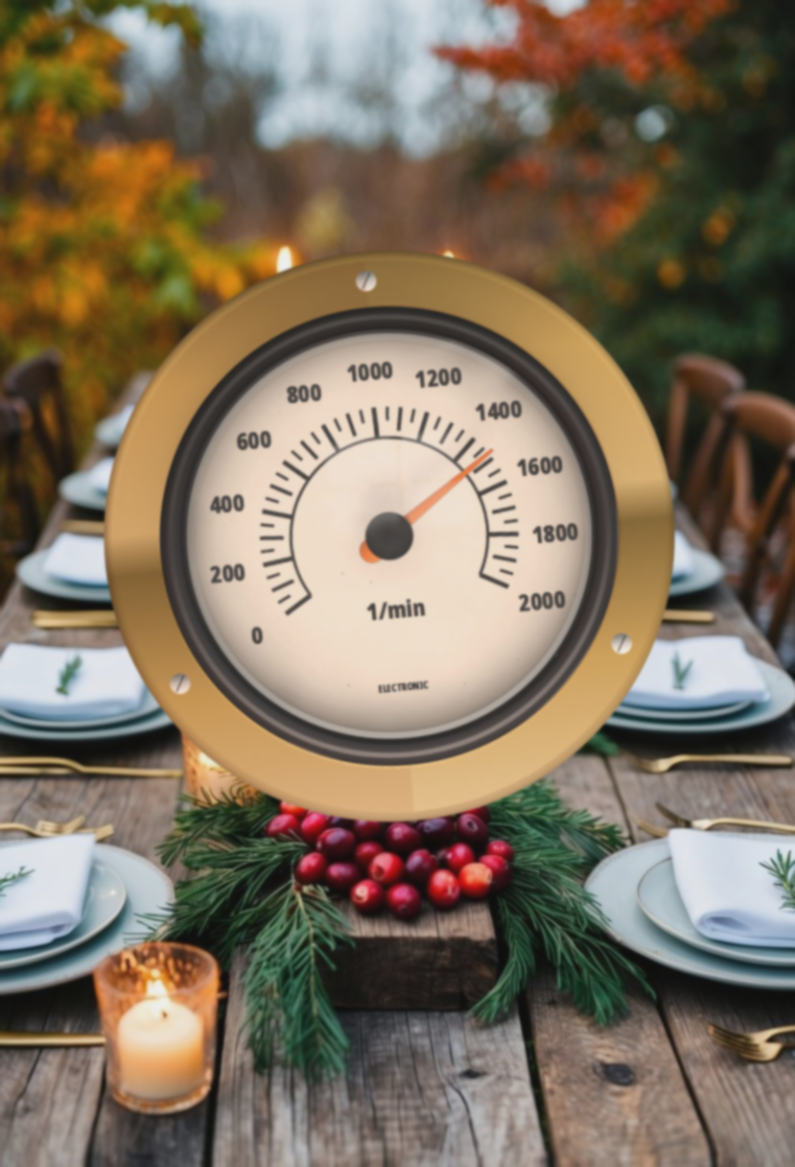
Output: 1475 rpm
